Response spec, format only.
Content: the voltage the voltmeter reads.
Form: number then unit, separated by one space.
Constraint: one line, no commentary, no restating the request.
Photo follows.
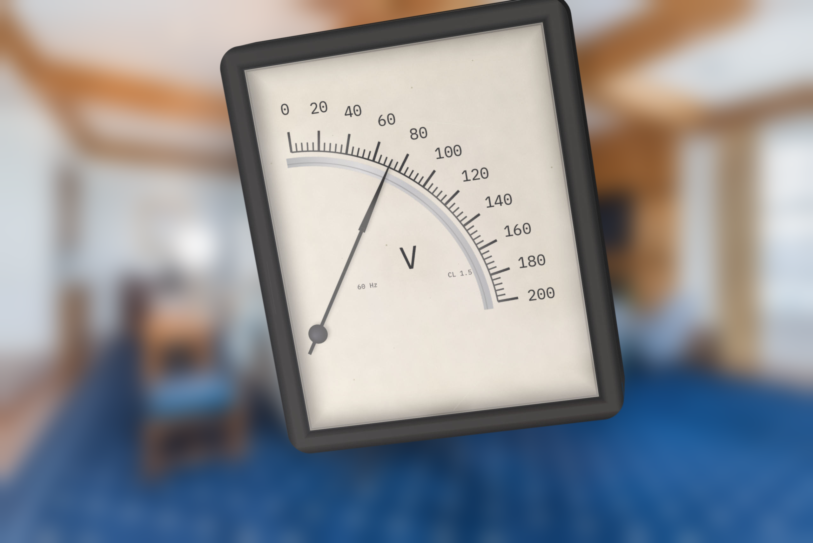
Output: 72 V
